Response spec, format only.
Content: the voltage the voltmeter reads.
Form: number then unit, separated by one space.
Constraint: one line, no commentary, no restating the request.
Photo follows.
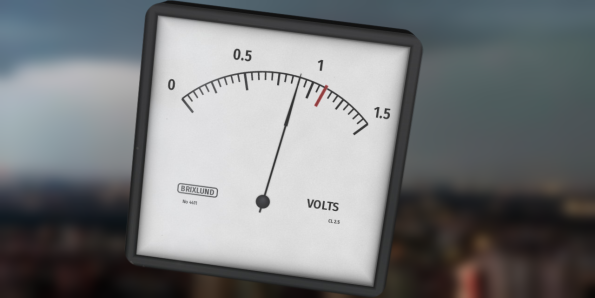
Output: 0.9 V
